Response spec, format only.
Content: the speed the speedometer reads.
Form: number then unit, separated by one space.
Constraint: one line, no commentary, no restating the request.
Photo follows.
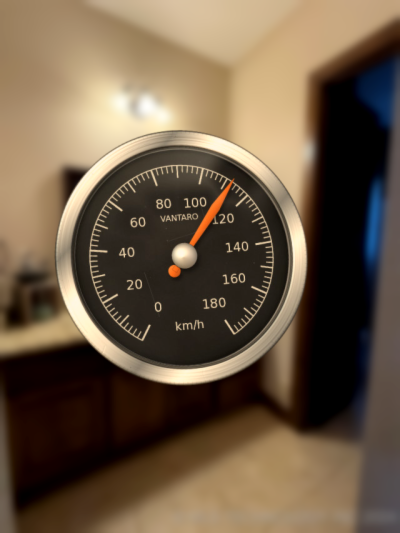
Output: 112 km/h
